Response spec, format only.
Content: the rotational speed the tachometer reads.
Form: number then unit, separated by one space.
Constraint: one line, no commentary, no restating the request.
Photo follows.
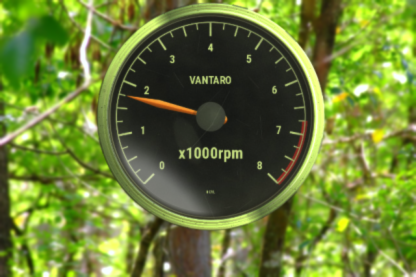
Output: 1750 rpm
